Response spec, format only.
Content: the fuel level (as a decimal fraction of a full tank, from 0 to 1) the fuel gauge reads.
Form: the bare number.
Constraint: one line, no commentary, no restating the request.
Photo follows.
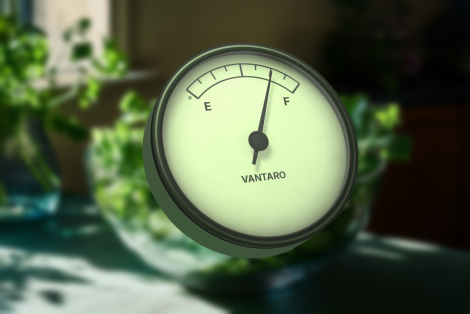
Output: 0.75
